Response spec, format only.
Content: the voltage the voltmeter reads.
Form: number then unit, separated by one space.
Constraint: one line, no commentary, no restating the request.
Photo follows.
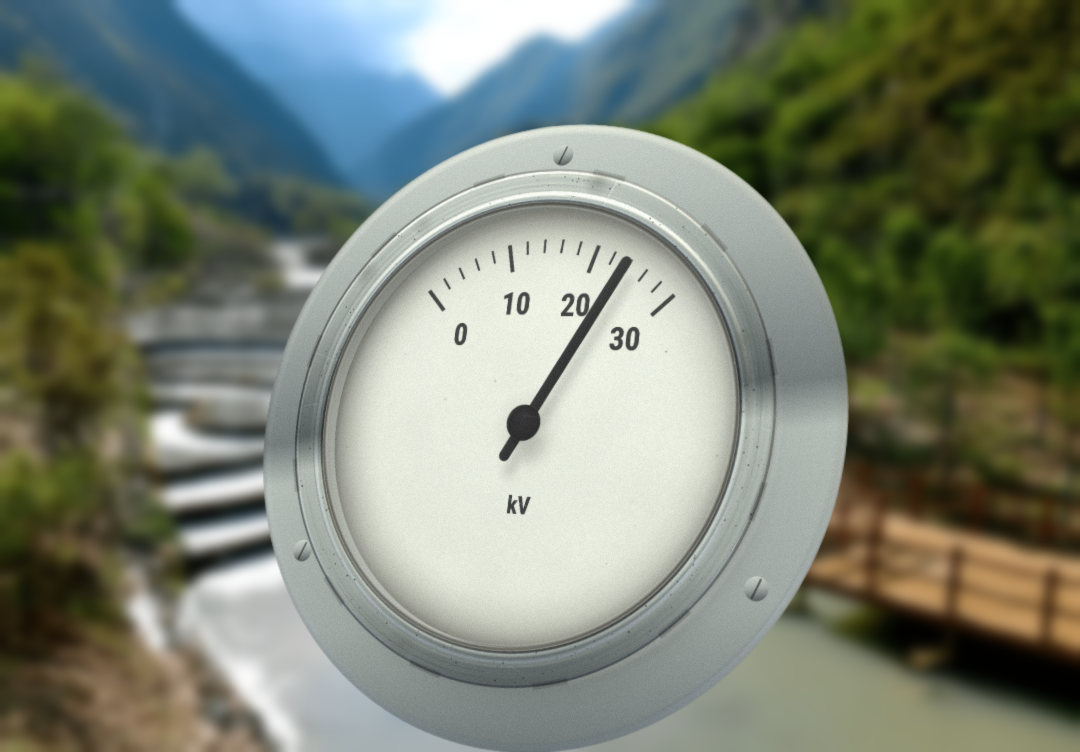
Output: 24 kV
